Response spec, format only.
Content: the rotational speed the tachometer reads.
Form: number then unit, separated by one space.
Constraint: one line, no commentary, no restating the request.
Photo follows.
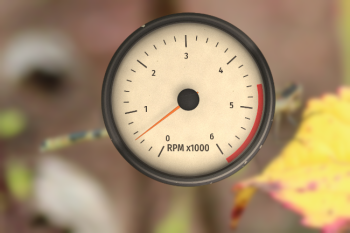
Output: 500 rpm
